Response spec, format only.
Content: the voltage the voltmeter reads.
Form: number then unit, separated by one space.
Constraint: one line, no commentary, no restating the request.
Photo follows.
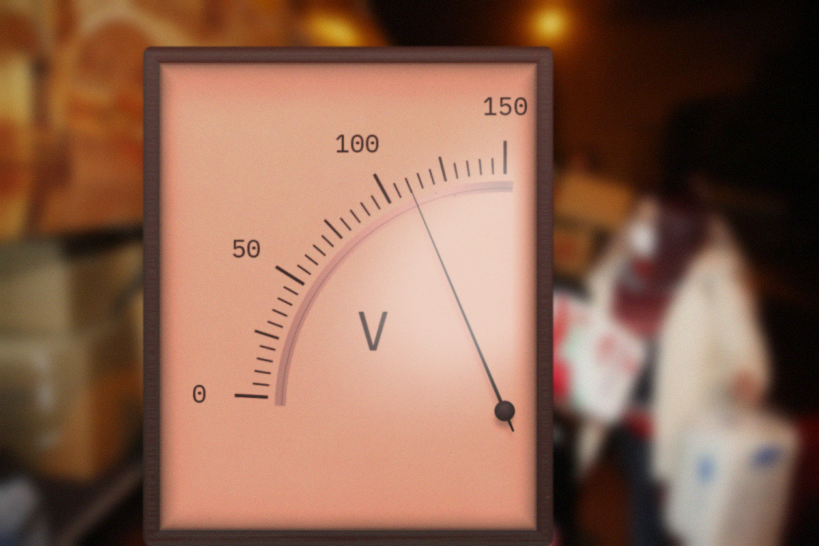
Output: 110 V
